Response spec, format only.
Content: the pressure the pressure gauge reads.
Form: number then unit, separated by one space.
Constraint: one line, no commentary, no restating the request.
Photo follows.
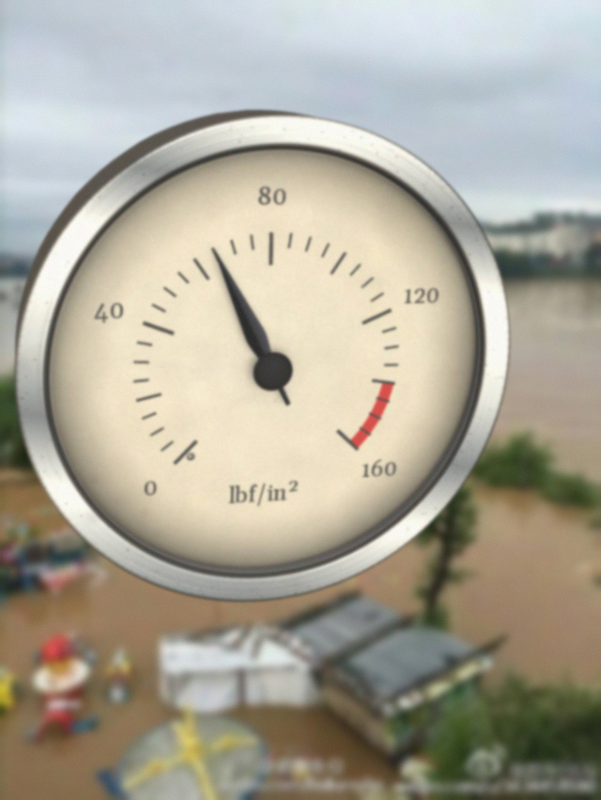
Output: 65 psi
